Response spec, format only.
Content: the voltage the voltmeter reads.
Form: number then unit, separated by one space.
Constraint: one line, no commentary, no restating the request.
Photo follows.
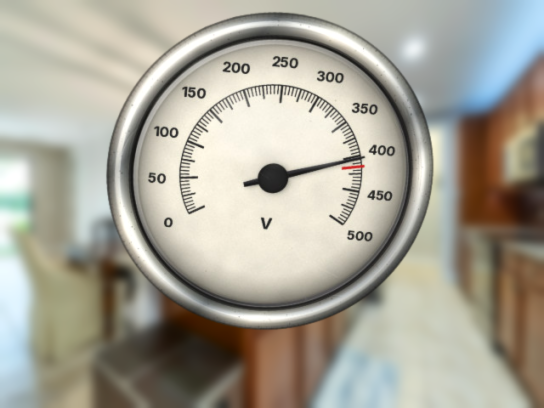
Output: 400 V
